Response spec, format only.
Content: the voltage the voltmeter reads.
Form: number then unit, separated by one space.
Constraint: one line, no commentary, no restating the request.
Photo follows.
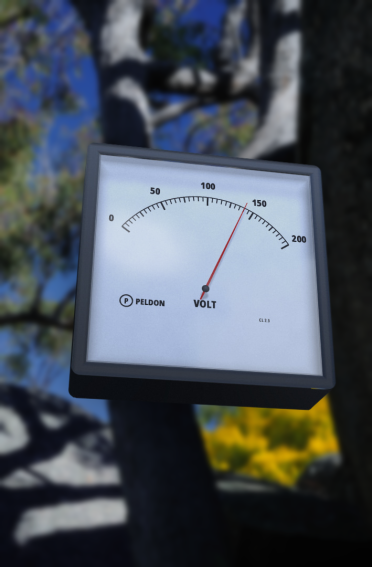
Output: 140 V
